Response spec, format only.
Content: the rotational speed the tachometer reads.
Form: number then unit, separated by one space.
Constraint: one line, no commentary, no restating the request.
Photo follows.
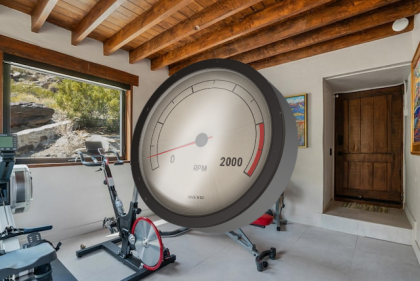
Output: 100 rpm
